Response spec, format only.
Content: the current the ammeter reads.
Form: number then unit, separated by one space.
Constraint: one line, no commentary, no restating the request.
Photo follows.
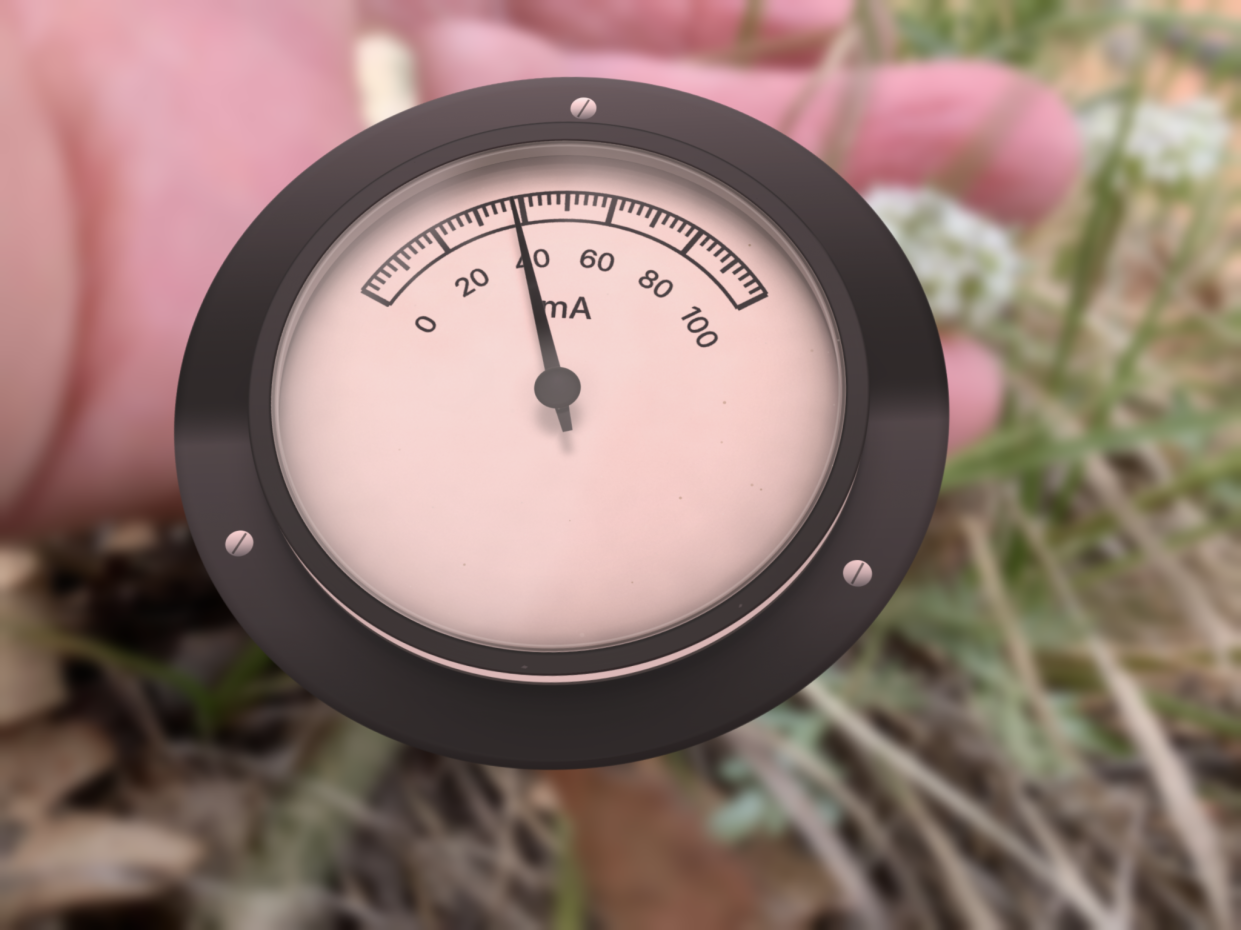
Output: 38 mA
